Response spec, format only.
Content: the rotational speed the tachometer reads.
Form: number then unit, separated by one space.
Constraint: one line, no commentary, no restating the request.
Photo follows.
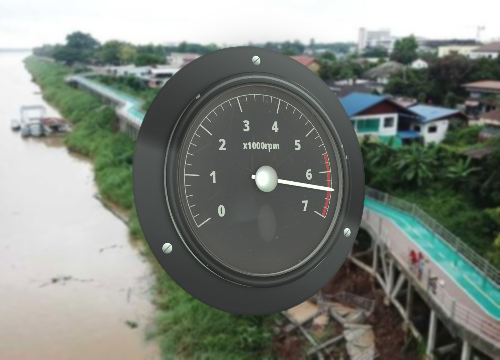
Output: 6400 rpm
